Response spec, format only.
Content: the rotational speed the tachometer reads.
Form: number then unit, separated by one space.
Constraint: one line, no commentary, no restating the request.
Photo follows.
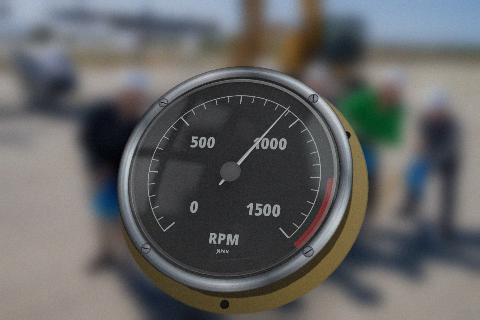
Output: 950 rpm
